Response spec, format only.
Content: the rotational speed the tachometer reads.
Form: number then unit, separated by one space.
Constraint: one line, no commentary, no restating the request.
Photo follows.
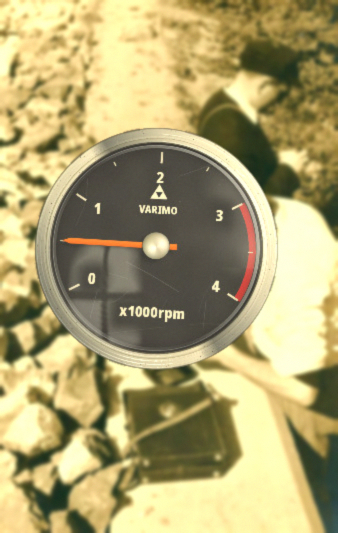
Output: 500 rpm
